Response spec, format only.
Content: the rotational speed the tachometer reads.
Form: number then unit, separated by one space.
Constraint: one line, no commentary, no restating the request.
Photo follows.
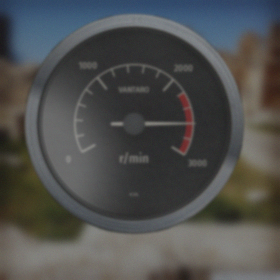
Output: 2600 rpm
